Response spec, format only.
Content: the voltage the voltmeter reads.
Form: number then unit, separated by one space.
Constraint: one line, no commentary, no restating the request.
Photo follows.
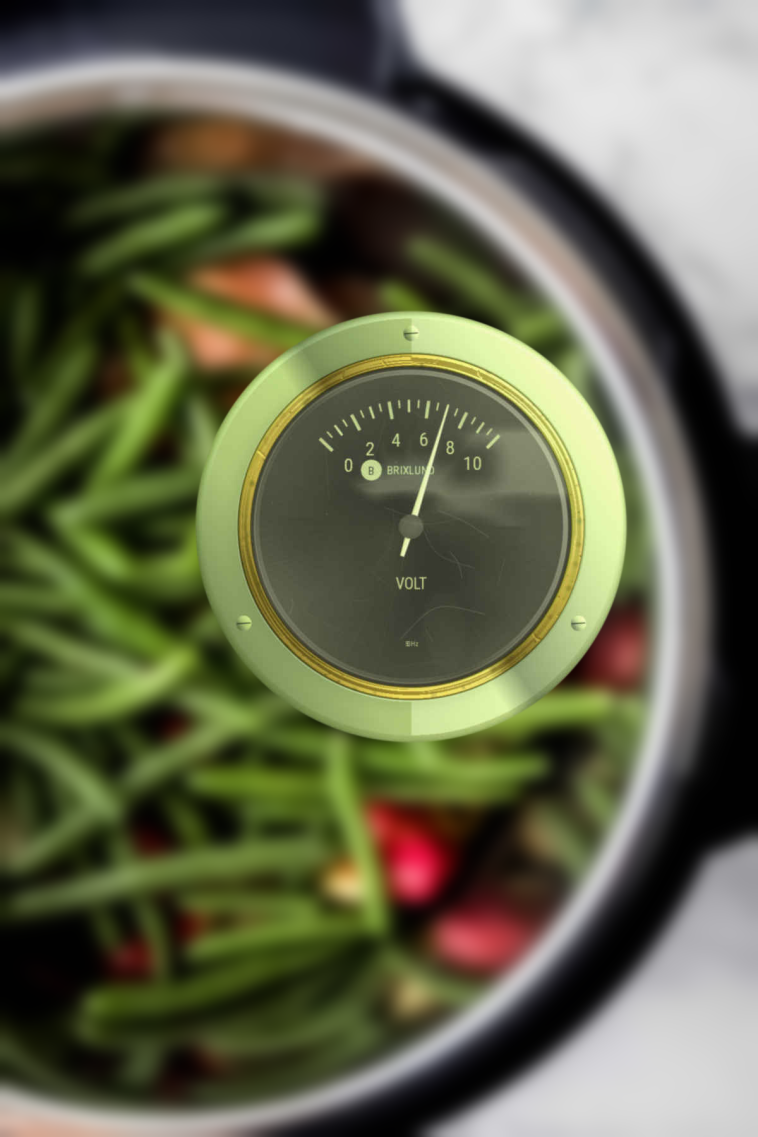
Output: 7 V
